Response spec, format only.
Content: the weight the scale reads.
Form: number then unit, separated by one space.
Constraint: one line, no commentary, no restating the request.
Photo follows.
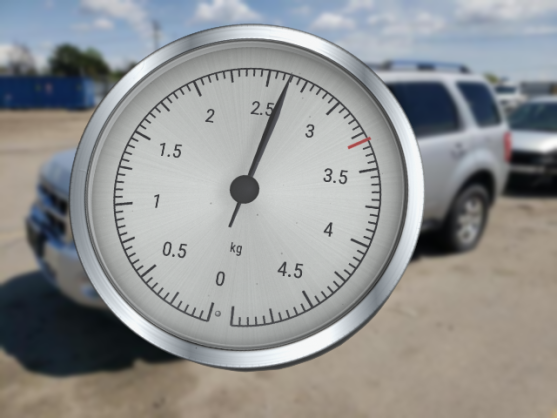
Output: 2.65 kg
